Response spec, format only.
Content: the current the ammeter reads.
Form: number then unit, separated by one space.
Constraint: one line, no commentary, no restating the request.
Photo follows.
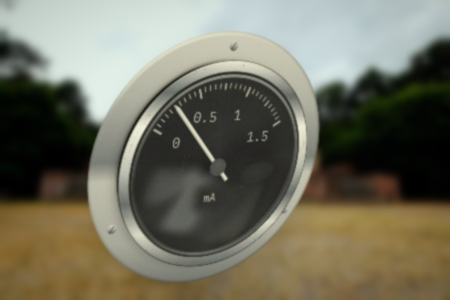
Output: 0.25 mA
